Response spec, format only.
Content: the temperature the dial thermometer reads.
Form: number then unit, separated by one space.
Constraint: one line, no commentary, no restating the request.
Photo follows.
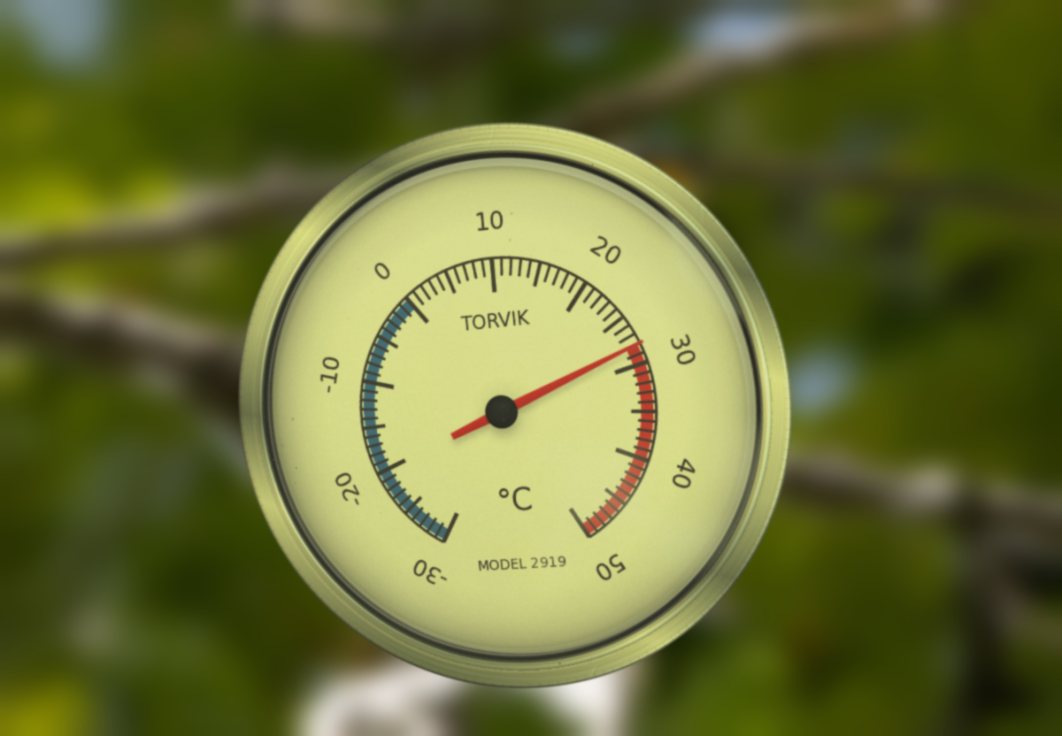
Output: 28 °C
